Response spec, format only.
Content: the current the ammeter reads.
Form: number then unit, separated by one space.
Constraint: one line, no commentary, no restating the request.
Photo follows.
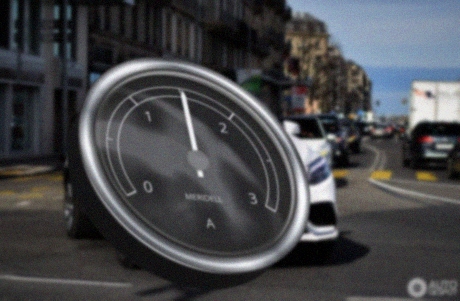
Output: 1.5 A
